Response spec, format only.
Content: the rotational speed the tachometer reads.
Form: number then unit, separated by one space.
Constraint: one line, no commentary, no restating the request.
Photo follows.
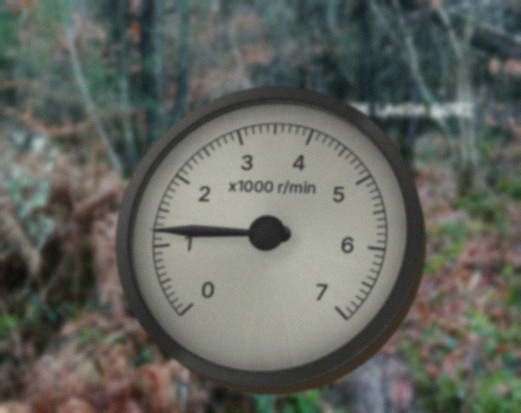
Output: 1200 rpm
